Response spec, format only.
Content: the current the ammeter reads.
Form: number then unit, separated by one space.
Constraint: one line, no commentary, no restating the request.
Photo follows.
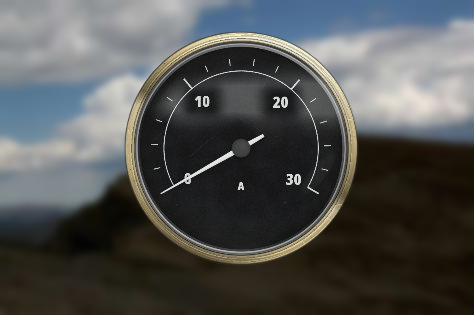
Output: 0 A
